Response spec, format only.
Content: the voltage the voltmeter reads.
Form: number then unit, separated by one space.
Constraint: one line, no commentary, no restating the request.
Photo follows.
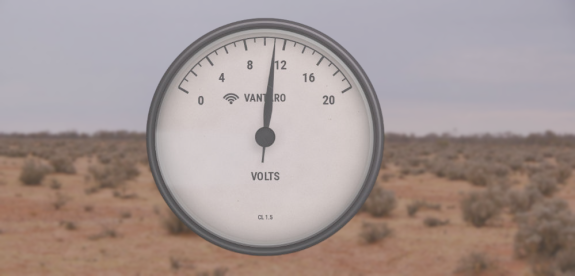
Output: 11 V
